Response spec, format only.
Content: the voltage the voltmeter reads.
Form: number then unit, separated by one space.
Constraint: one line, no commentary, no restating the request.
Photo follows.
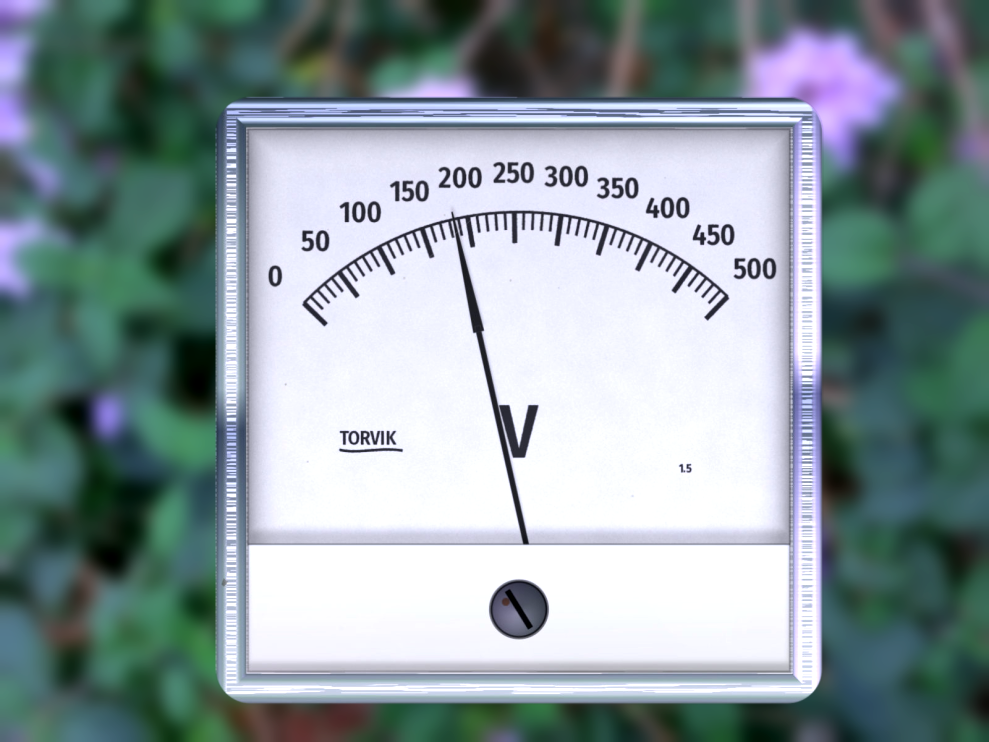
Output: 185 V
